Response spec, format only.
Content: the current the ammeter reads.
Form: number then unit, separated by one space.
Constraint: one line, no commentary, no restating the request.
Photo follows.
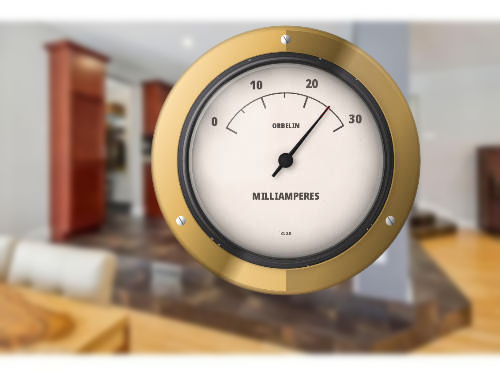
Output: 25 mA
